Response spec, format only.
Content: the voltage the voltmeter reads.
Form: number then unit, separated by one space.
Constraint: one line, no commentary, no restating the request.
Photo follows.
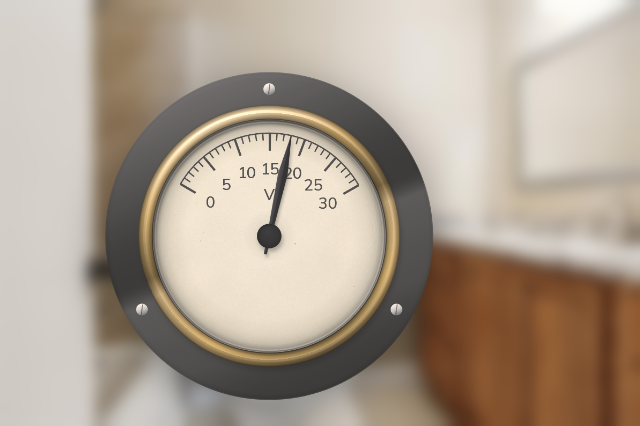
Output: 18 V
